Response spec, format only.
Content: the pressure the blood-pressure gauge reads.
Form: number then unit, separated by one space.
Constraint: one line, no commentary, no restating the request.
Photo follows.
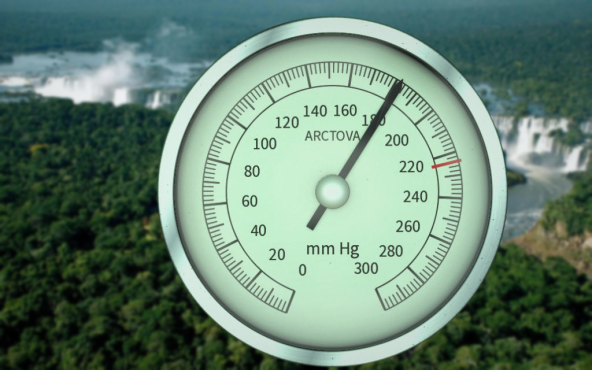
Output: 182 mmHg
